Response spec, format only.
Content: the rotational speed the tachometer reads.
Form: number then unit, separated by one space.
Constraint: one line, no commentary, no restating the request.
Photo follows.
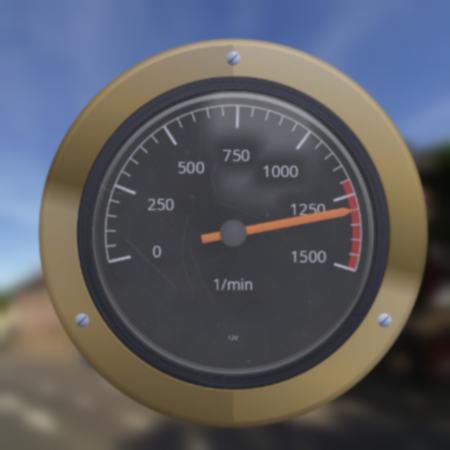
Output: 1300 rpm
